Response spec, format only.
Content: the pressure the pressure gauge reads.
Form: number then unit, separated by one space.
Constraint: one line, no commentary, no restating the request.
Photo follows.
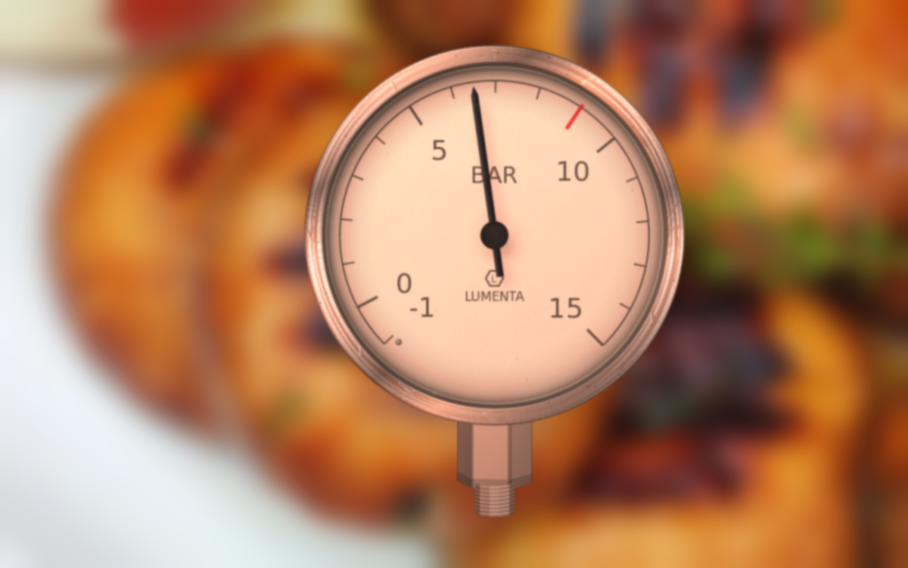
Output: 6.5 bar
